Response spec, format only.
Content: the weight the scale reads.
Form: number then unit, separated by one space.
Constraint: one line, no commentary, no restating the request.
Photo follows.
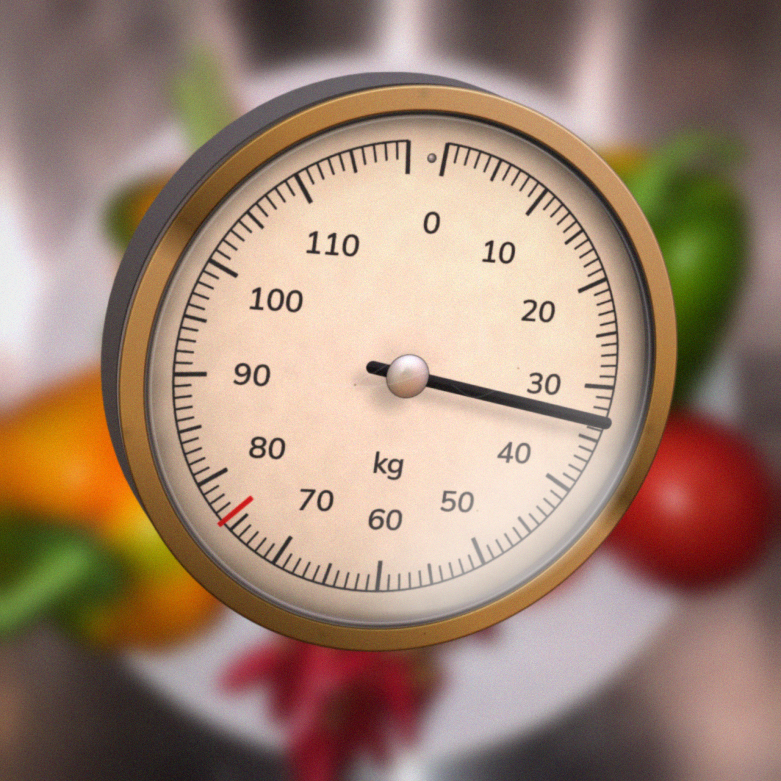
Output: 33 kg
